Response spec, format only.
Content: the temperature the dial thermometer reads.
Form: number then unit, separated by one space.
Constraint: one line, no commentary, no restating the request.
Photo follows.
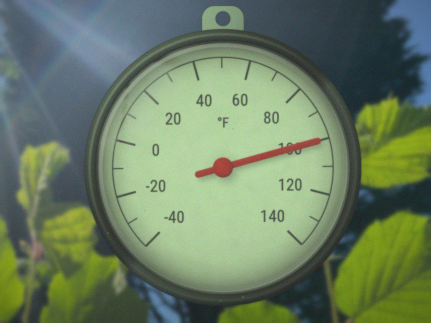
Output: 100 °F
